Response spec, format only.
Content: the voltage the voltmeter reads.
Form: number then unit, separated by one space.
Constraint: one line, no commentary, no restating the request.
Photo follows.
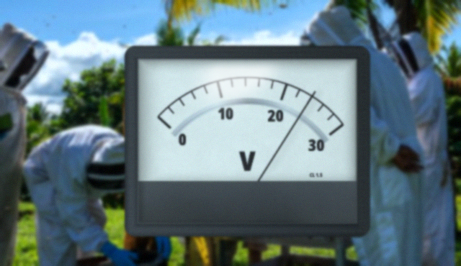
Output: 24 V
